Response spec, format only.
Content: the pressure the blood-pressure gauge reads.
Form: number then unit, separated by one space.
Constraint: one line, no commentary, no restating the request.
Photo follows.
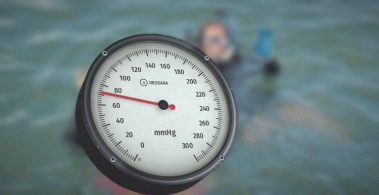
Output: 70 mmHg
